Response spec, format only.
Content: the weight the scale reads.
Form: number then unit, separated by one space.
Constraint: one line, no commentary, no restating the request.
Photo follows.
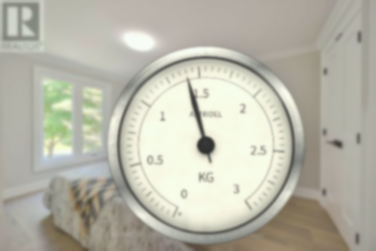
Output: 1.4 kg
